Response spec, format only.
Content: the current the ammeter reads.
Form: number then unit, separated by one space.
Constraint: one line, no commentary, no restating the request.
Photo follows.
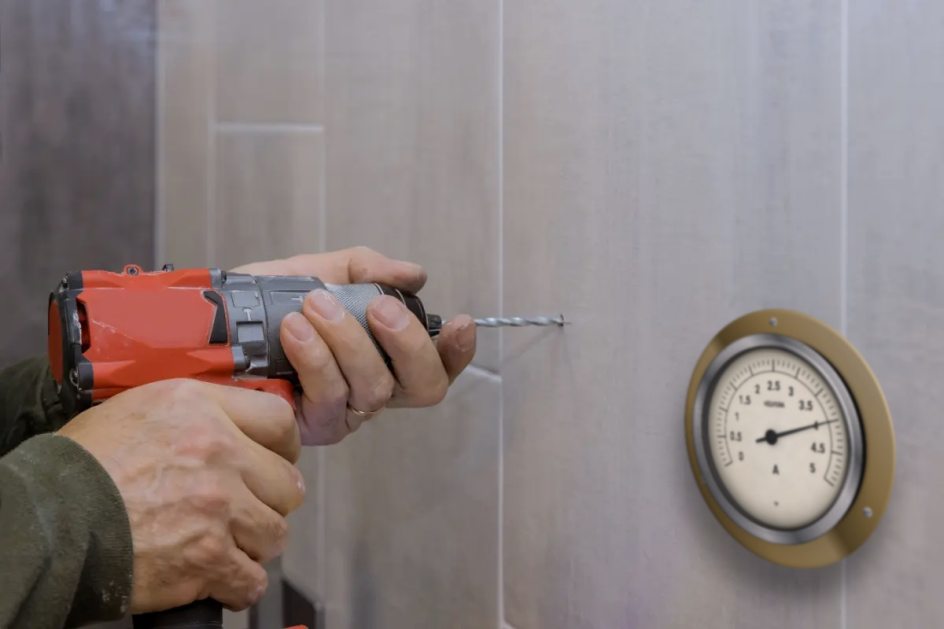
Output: 4 A
